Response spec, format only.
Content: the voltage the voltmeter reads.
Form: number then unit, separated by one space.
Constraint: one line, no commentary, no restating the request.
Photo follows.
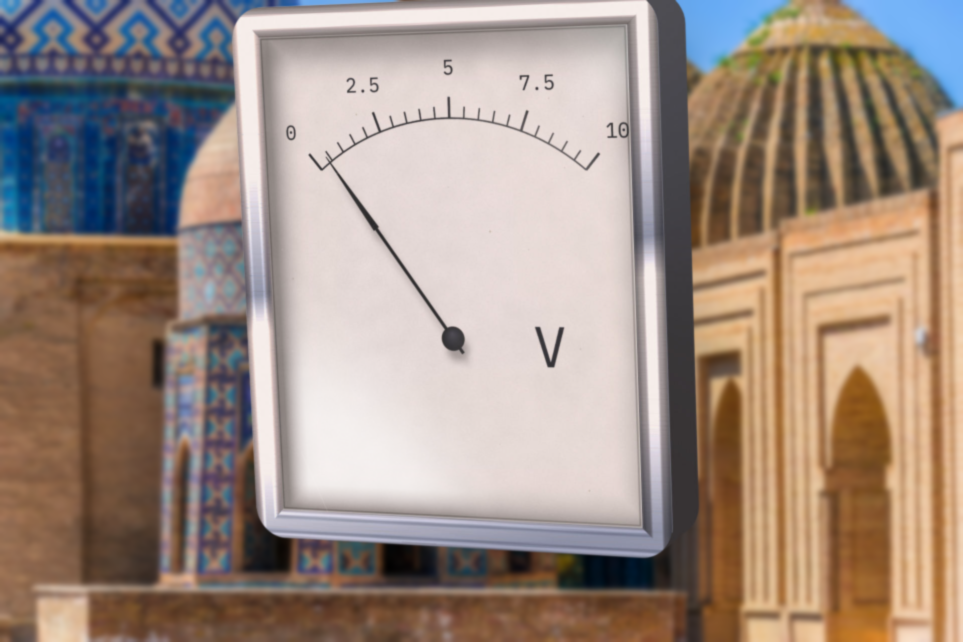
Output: 0.5 V
